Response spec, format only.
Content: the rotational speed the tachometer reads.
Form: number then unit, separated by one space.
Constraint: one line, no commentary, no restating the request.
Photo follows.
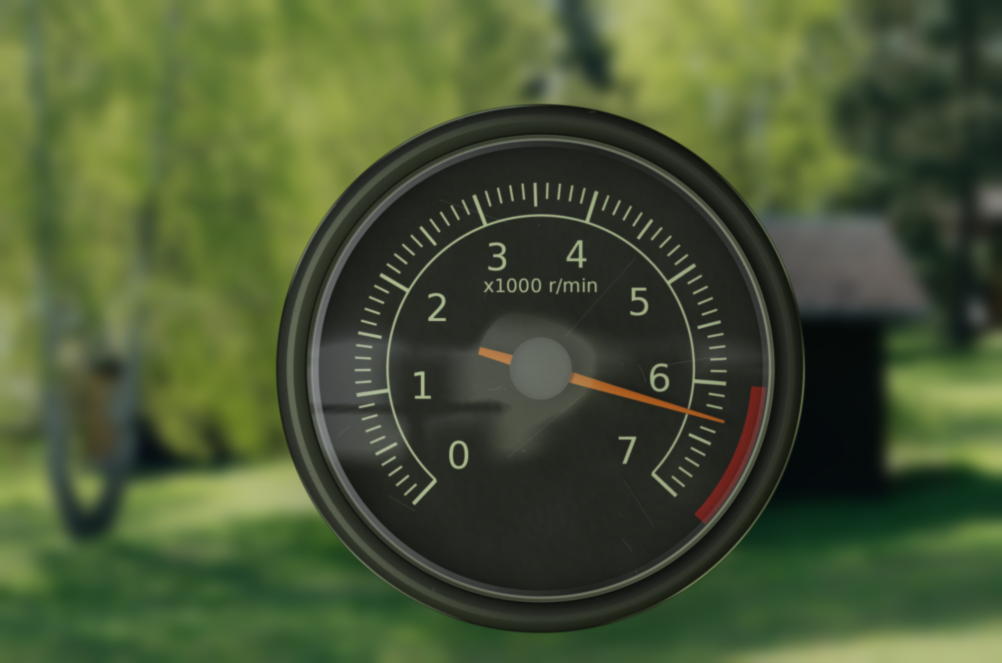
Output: 6300 rpm
